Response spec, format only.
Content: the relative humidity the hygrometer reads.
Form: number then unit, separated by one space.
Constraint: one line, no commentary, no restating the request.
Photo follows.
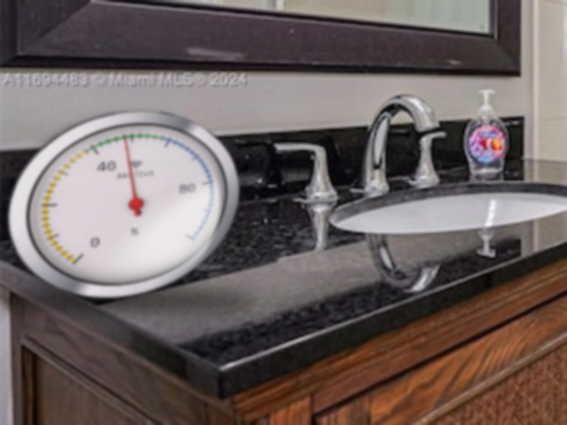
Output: 48 %
